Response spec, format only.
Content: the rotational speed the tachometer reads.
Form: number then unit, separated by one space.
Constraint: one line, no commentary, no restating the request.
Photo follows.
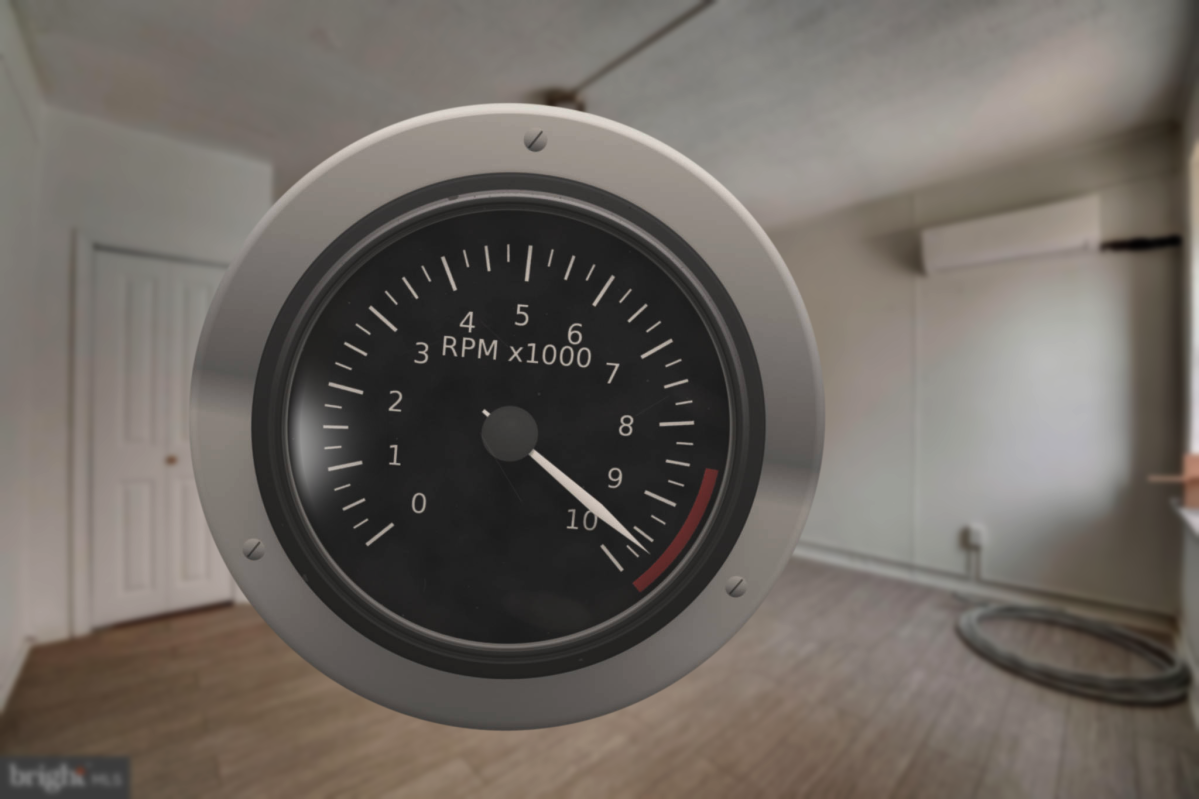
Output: 9625 rpm
